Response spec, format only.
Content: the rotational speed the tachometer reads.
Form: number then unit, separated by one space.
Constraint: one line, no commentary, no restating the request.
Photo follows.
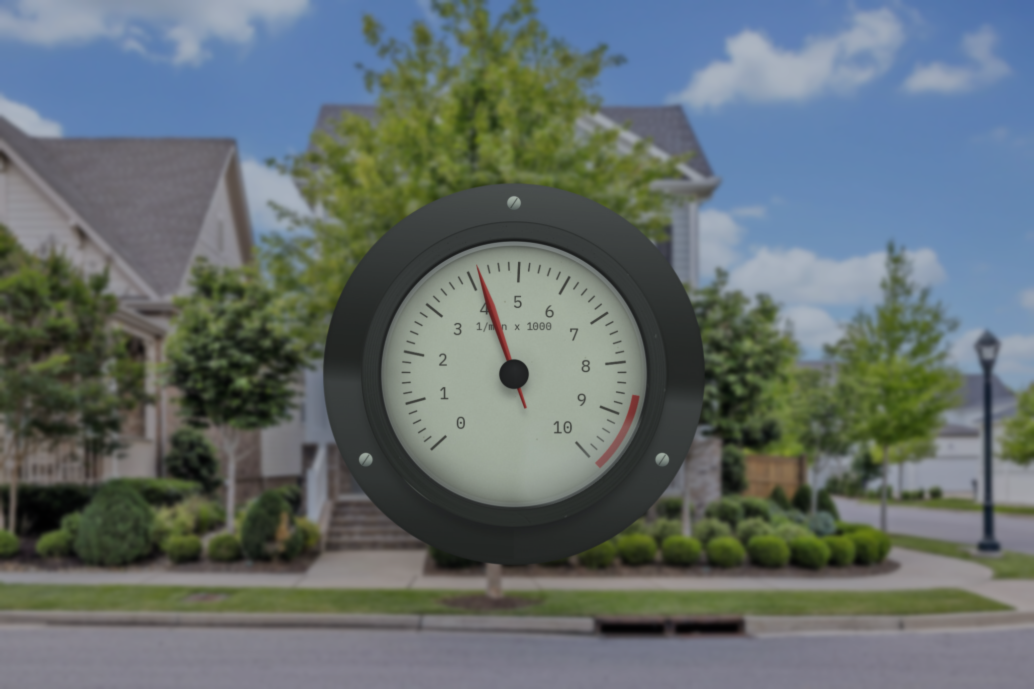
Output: 4200 rpm
